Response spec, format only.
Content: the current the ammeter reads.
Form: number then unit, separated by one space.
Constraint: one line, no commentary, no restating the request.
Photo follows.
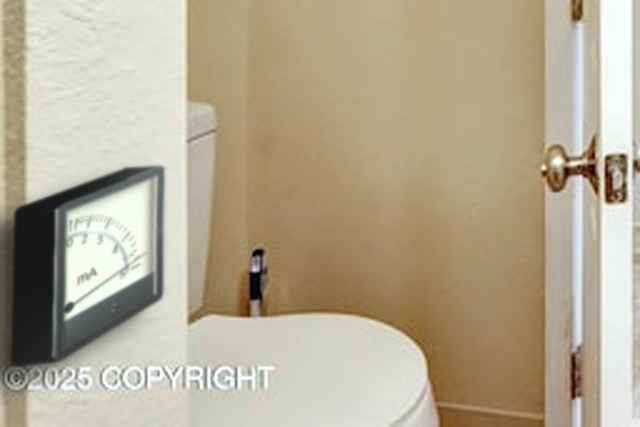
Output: 4.8 mA
